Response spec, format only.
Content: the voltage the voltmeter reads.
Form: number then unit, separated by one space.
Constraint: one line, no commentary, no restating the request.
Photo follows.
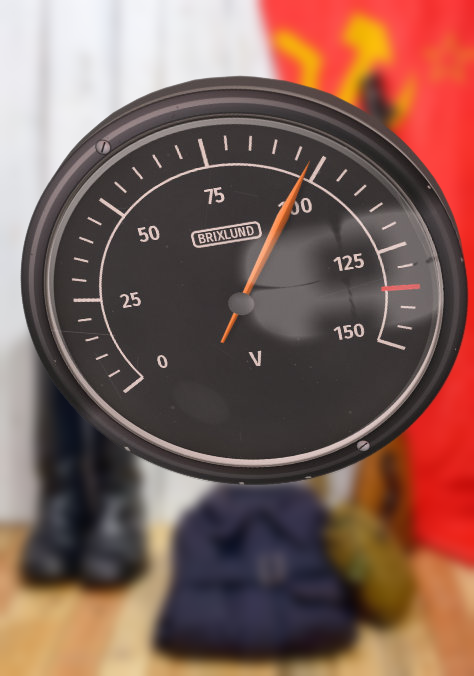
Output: 97.5 V
